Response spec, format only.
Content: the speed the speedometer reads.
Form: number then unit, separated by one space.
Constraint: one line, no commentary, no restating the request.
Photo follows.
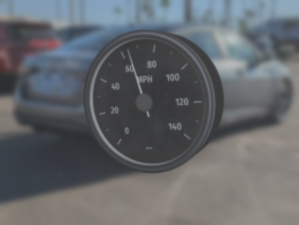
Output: 65 mph
